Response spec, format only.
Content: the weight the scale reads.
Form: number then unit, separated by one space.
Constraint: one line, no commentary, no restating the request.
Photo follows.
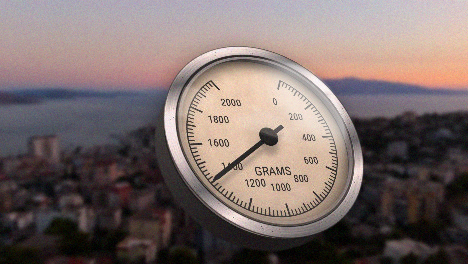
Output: 1400 g
